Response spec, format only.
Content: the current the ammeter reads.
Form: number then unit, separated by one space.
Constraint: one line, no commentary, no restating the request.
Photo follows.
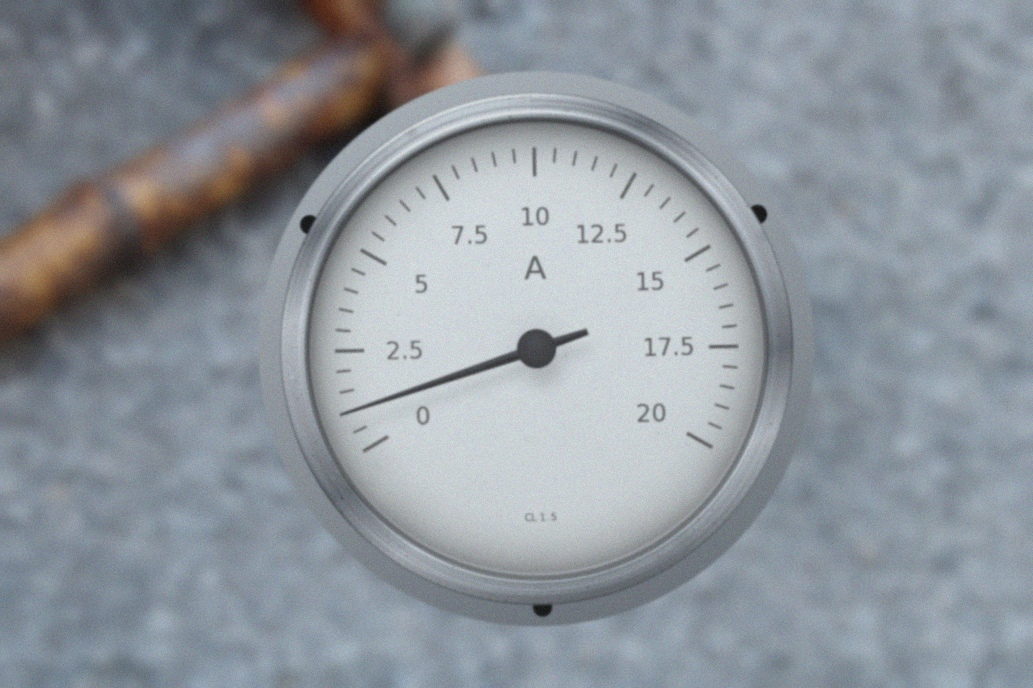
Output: 1 A
